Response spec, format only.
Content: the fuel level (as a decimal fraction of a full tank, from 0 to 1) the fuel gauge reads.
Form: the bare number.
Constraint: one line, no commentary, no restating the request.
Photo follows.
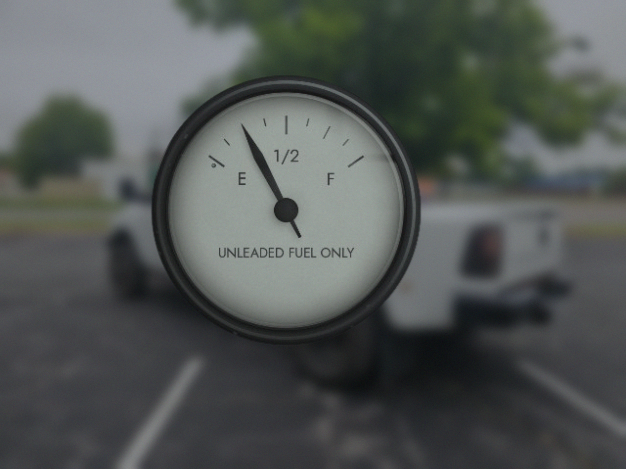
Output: 0.25
